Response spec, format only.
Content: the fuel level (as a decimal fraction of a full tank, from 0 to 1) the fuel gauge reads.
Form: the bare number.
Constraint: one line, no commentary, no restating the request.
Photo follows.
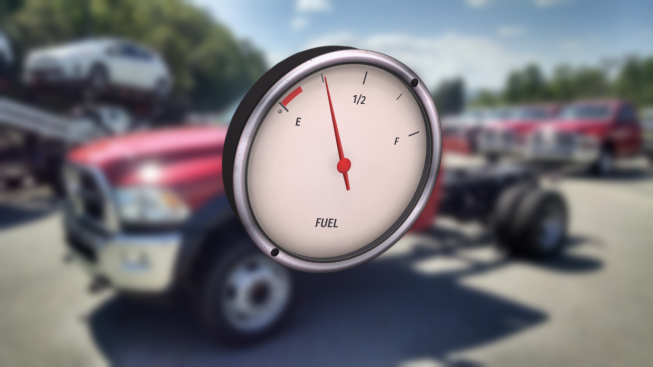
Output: 0.25
